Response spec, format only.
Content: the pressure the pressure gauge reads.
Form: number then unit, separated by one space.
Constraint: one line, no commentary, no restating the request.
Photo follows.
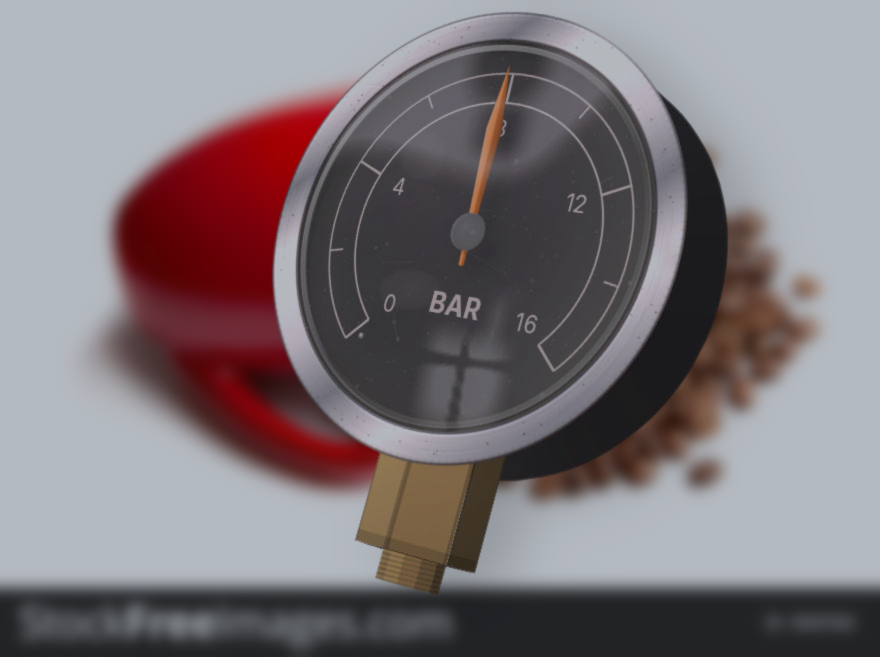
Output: 8 bar
